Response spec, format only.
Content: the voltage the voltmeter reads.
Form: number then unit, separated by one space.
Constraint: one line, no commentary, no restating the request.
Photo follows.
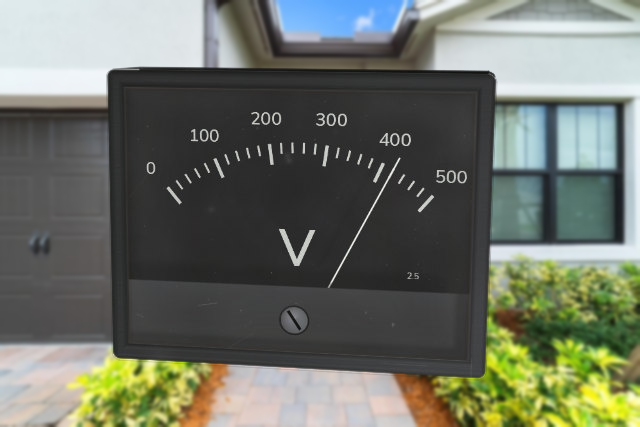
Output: 420 V
